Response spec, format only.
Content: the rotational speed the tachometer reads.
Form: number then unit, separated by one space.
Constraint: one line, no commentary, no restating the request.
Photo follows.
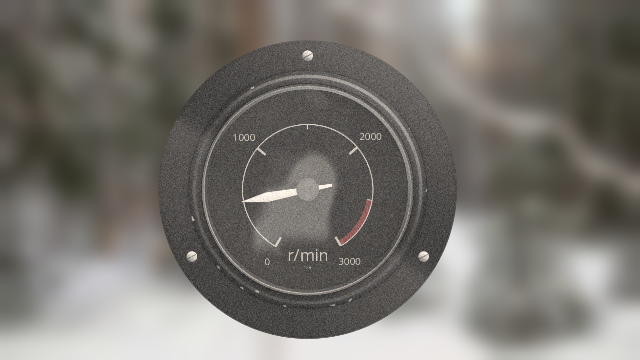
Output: 500 rpm
